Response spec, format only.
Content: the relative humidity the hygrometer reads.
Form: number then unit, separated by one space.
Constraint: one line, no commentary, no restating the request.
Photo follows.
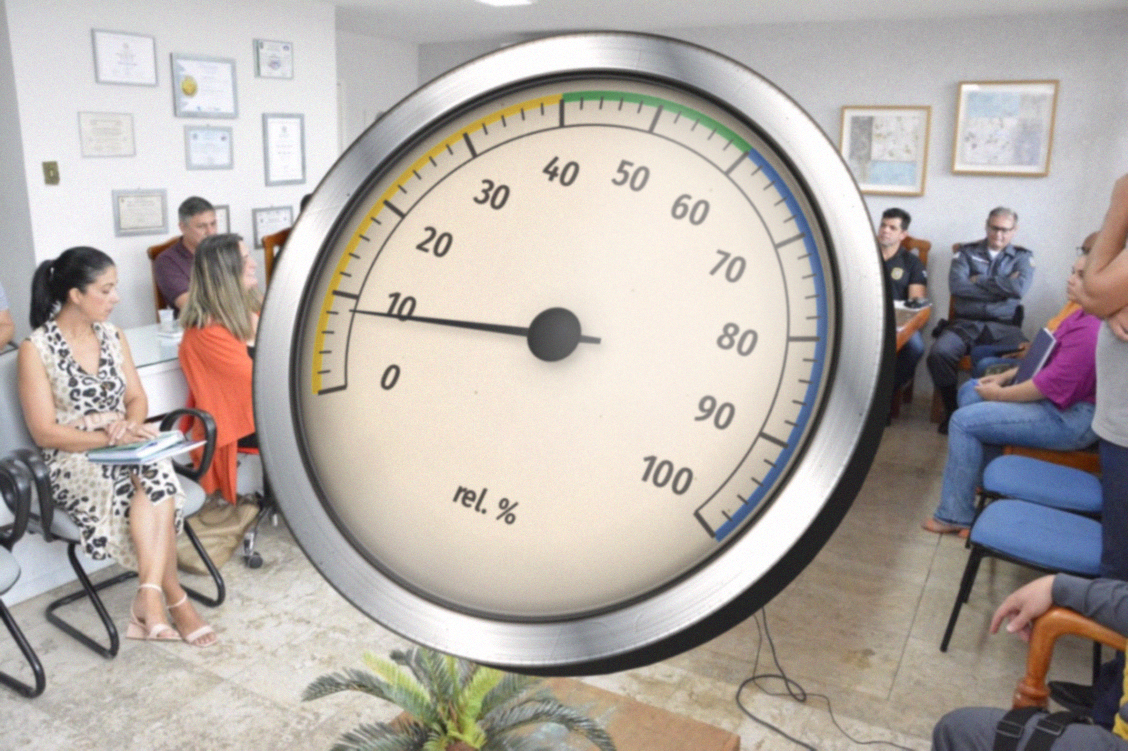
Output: 8 %
